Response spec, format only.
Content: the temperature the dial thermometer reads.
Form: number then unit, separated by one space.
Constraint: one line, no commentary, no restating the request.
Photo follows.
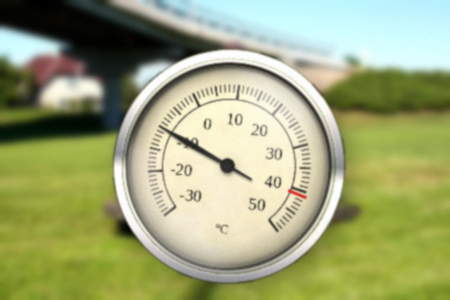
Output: -10 °C
